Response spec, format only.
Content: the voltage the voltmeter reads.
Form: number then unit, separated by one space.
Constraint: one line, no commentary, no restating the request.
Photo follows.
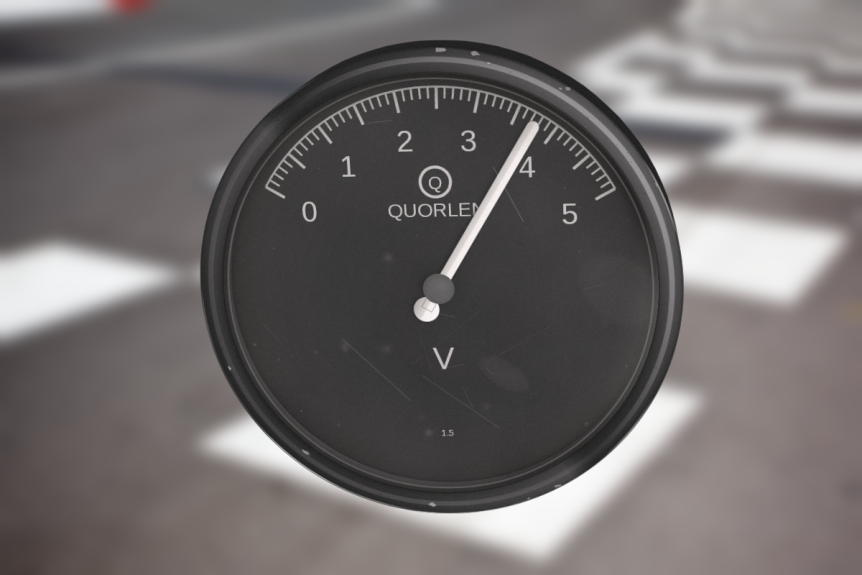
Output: 3.75 V
